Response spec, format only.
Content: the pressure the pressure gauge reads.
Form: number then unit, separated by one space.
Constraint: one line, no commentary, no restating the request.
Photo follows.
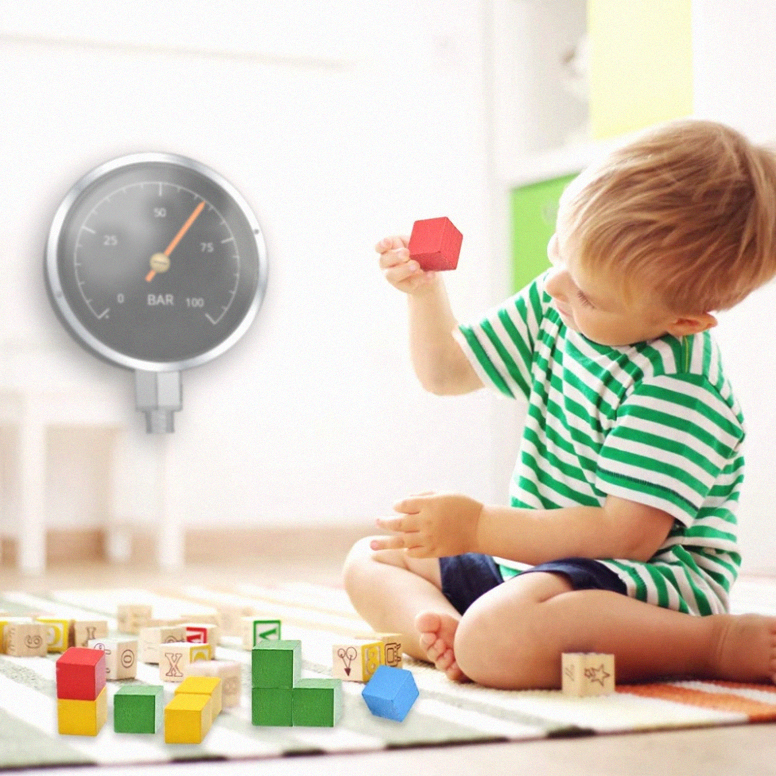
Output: 62.5 bar
